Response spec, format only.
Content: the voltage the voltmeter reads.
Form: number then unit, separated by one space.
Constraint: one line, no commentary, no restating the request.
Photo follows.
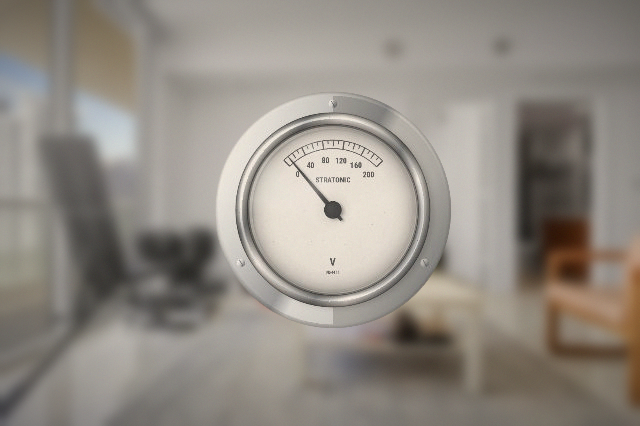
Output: 10 V
